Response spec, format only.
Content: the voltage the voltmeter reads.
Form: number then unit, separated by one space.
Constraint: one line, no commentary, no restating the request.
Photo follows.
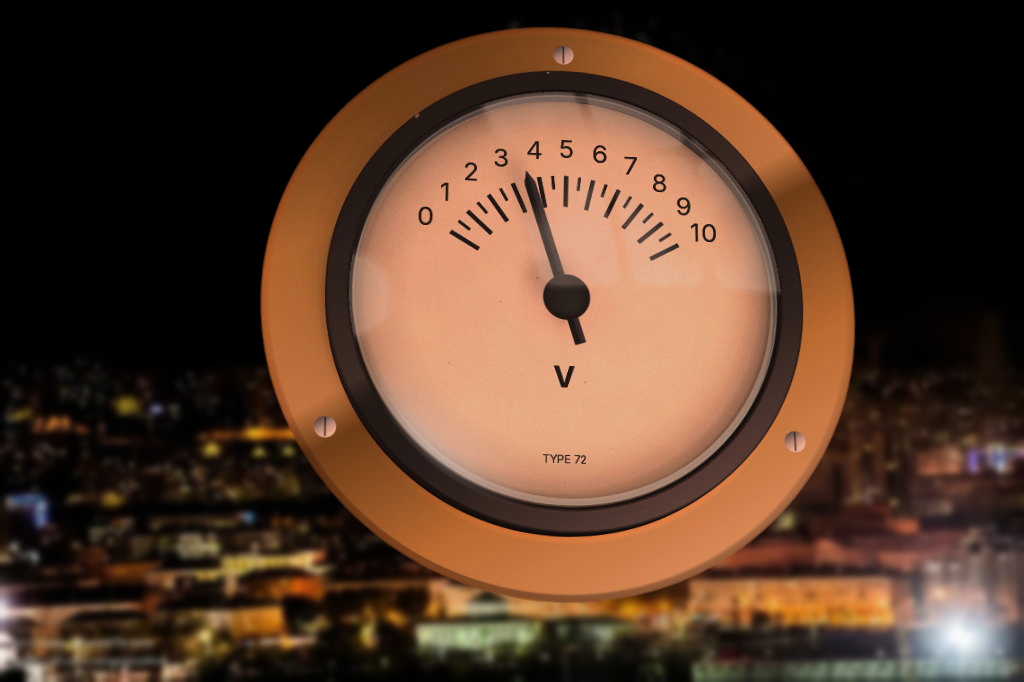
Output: 3.5 V
